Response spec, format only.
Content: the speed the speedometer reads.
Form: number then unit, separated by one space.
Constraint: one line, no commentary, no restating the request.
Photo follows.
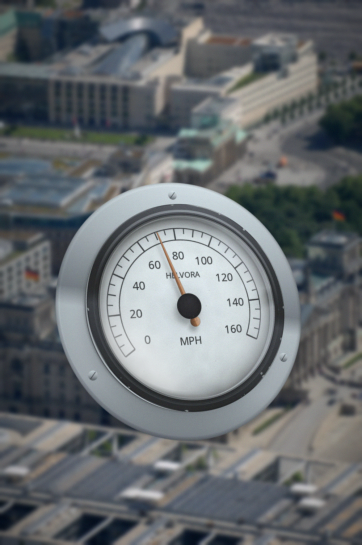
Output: 70 mph
